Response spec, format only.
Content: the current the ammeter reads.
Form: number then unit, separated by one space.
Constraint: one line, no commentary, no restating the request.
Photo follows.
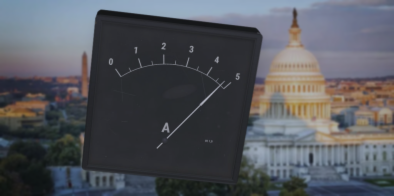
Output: 4.75 A
